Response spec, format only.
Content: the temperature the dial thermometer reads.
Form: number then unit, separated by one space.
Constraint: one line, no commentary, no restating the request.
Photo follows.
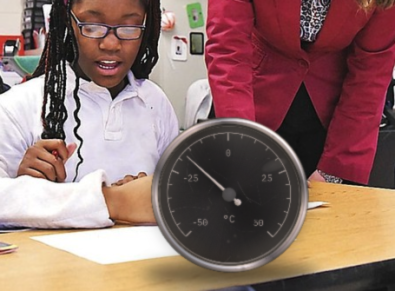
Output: -17.5 °C
